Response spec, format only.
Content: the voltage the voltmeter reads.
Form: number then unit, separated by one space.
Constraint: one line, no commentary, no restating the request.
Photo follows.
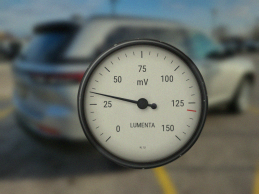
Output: 32.5 mV
